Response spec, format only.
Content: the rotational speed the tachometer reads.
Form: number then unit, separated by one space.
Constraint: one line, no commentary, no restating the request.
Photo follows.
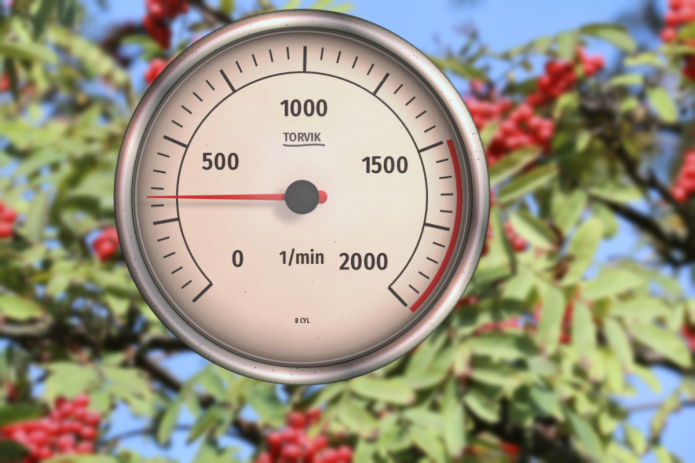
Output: 325 rpm
